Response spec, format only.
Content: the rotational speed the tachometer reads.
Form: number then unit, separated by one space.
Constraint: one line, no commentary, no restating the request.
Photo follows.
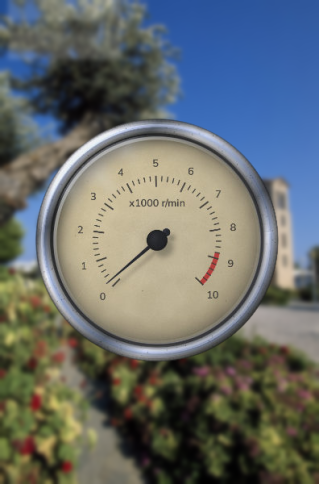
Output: 200 rpm
